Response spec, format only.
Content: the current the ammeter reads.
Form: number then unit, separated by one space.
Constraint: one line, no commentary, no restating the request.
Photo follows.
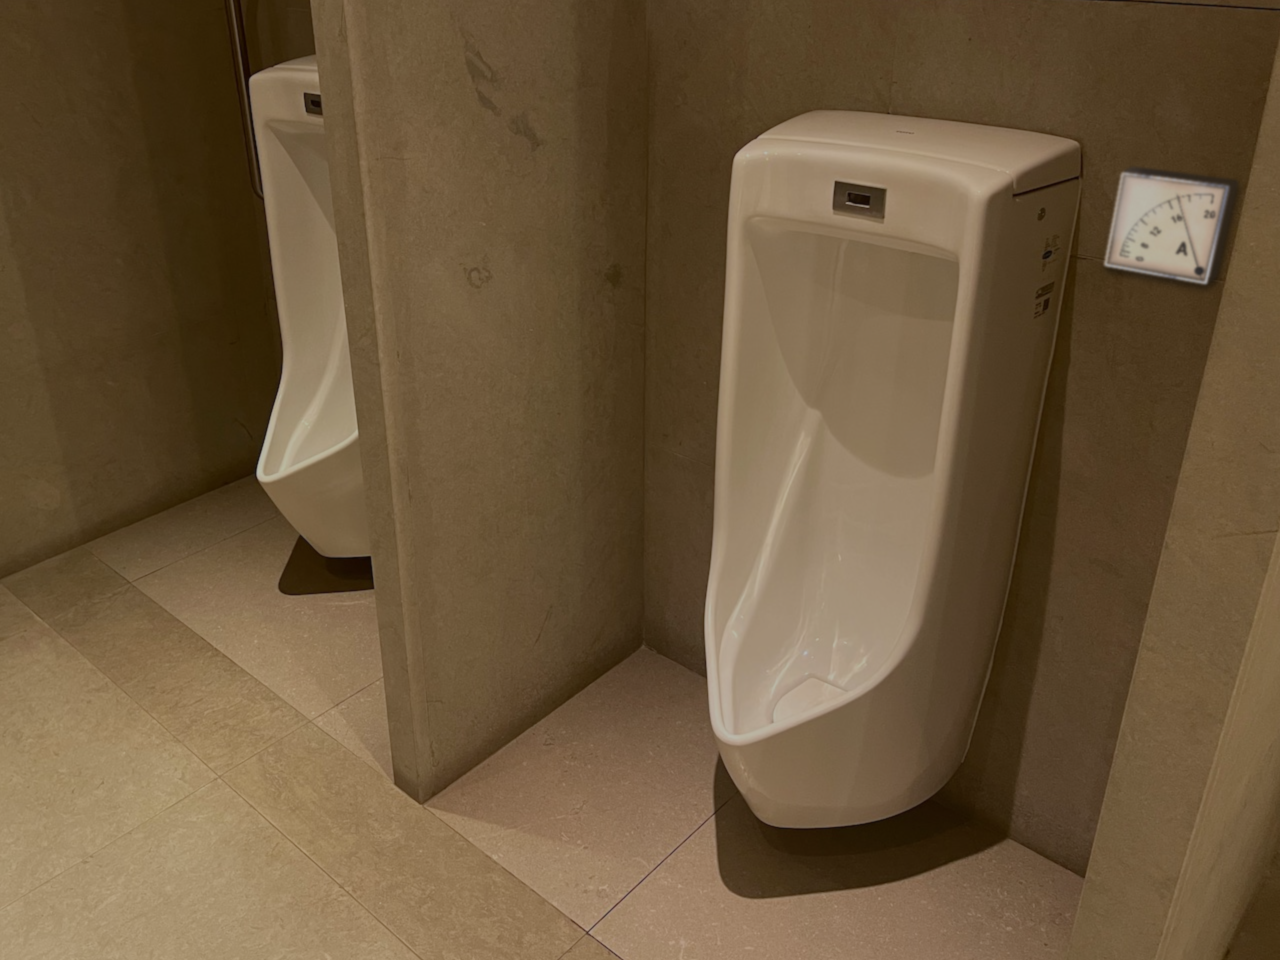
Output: 17 A
